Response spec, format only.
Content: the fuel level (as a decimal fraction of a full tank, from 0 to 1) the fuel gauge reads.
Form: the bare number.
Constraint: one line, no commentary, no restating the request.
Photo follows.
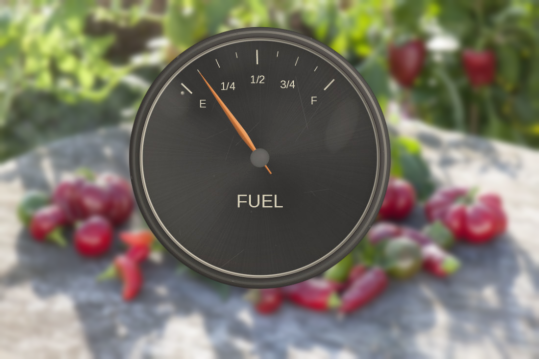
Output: 0.125
